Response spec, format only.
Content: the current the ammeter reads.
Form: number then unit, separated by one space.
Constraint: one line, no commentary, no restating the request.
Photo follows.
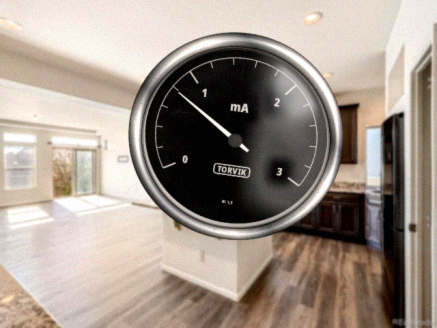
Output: 0.8 mA
